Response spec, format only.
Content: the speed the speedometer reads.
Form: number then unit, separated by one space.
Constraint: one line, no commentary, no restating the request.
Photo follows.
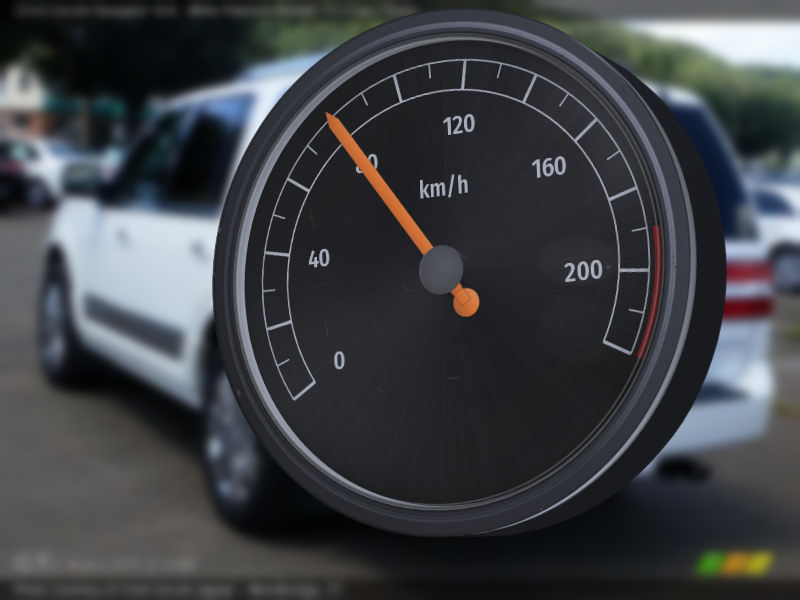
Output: 80 km/h
